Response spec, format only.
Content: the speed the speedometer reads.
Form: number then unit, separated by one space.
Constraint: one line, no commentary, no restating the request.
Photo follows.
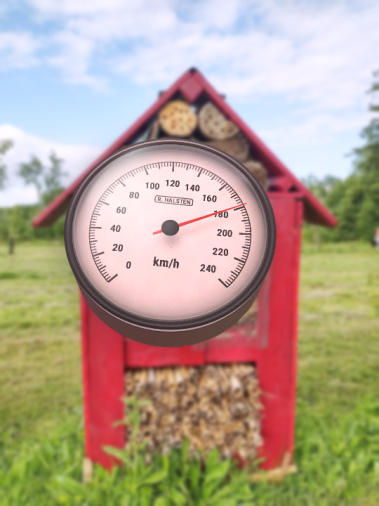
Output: 180 km/h
